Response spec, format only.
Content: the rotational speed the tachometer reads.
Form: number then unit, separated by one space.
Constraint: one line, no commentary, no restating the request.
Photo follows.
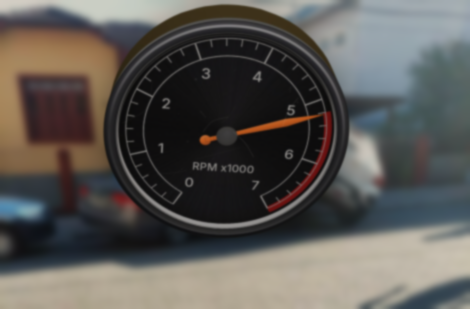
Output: 5200 rpm
